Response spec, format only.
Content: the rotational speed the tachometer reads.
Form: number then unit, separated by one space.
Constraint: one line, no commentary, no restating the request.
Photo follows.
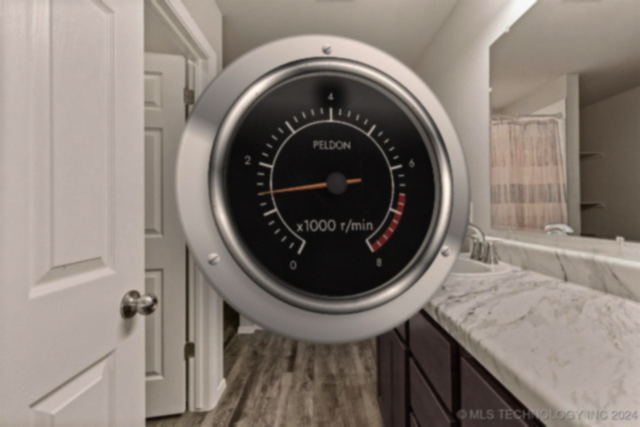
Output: 1400 rpm
